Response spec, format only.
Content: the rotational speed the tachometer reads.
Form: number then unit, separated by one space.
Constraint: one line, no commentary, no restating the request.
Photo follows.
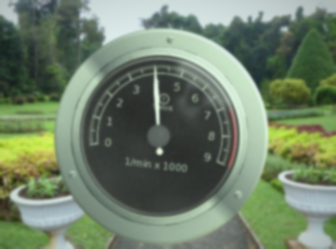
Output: 4000 rpm
